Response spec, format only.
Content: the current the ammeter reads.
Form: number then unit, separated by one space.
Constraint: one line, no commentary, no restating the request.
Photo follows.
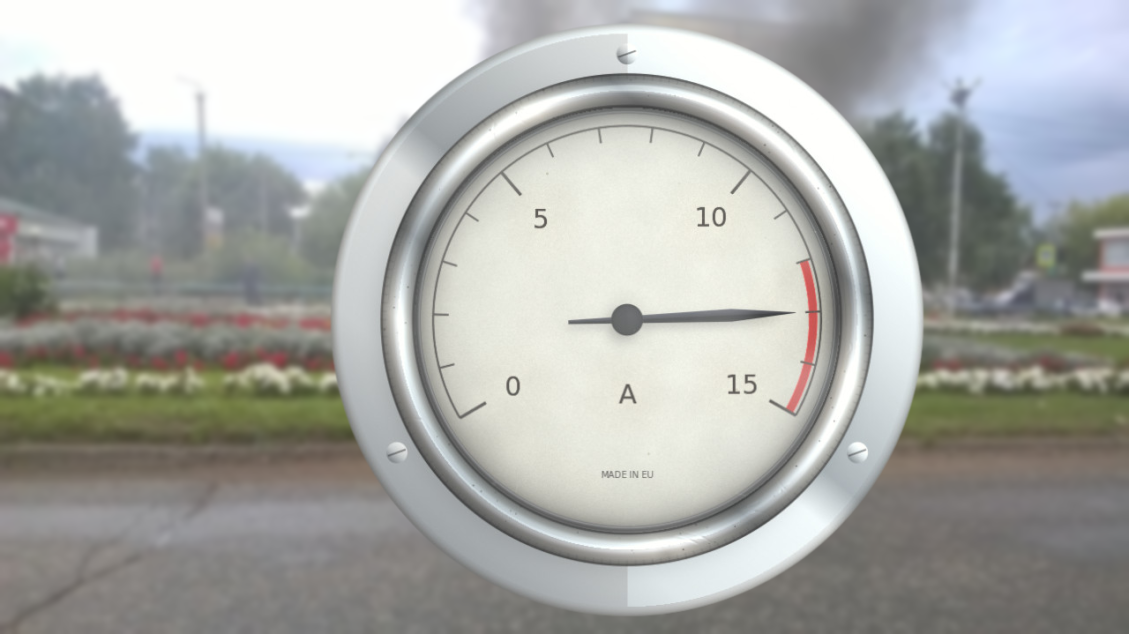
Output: 13 A
